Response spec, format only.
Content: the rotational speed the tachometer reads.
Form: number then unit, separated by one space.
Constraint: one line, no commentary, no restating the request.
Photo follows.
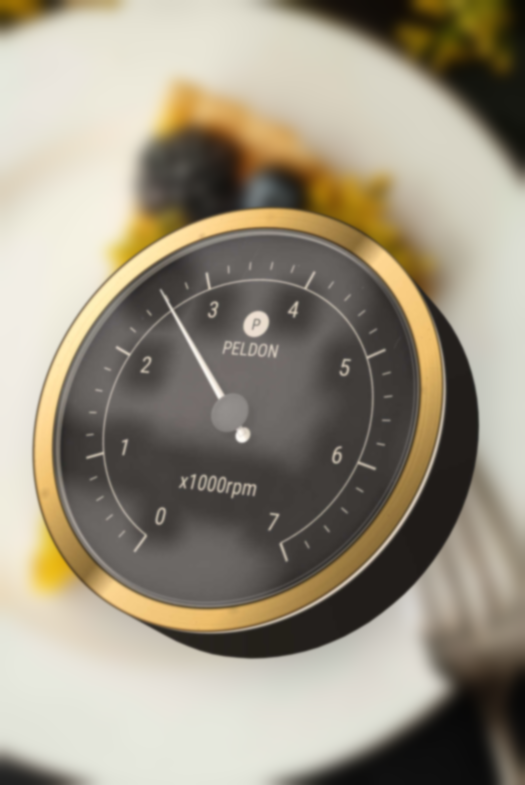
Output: 2600 rpm
